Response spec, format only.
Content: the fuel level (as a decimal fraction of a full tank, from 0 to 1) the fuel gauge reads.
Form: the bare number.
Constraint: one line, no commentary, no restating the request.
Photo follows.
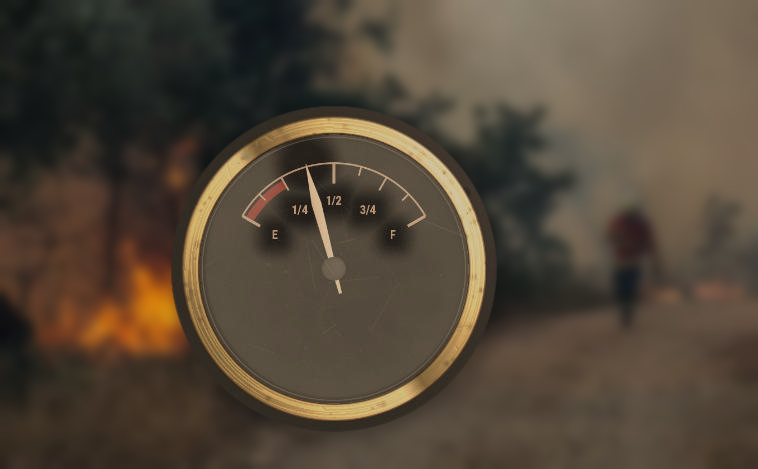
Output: 0.375
